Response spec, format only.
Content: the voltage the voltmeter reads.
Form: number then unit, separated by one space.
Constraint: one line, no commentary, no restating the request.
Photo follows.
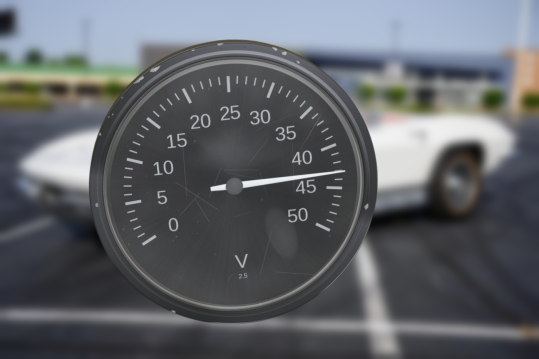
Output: 43 V
